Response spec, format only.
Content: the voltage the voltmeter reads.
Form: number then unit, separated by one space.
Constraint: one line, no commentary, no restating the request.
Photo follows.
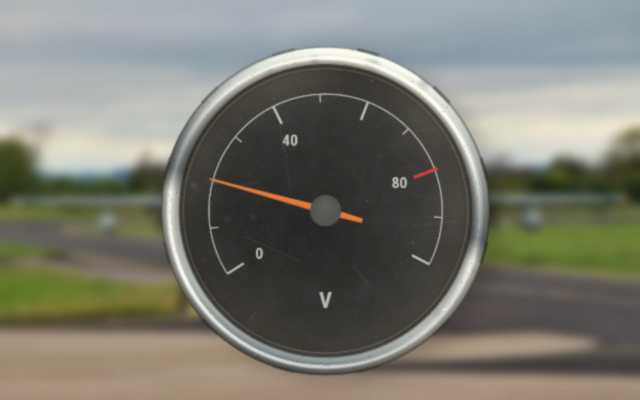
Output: 20 V
